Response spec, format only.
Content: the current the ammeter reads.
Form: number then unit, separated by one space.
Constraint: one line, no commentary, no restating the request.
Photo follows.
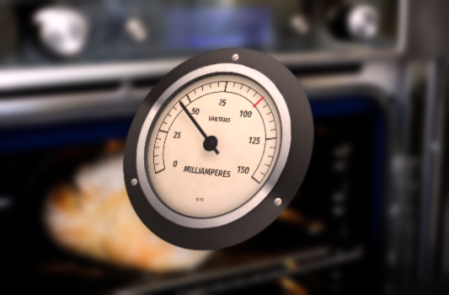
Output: 45 mA
